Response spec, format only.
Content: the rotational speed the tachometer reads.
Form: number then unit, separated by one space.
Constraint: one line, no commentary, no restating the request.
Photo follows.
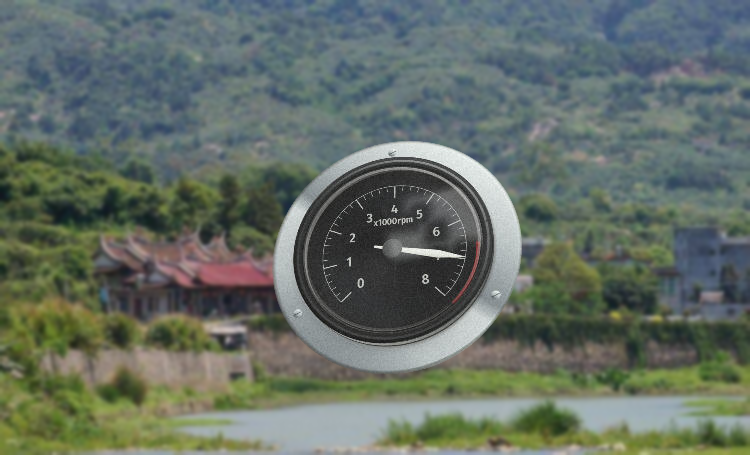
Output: 7000 rpm
